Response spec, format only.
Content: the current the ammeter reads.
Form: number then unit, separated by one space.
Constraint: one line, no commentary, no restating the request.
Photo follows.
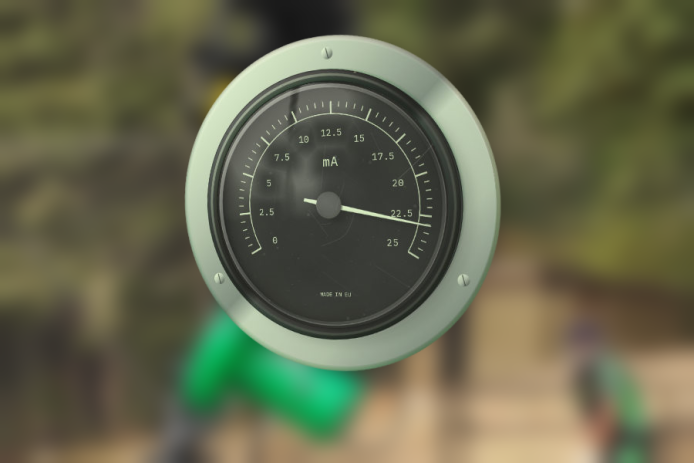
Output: 23 mA
